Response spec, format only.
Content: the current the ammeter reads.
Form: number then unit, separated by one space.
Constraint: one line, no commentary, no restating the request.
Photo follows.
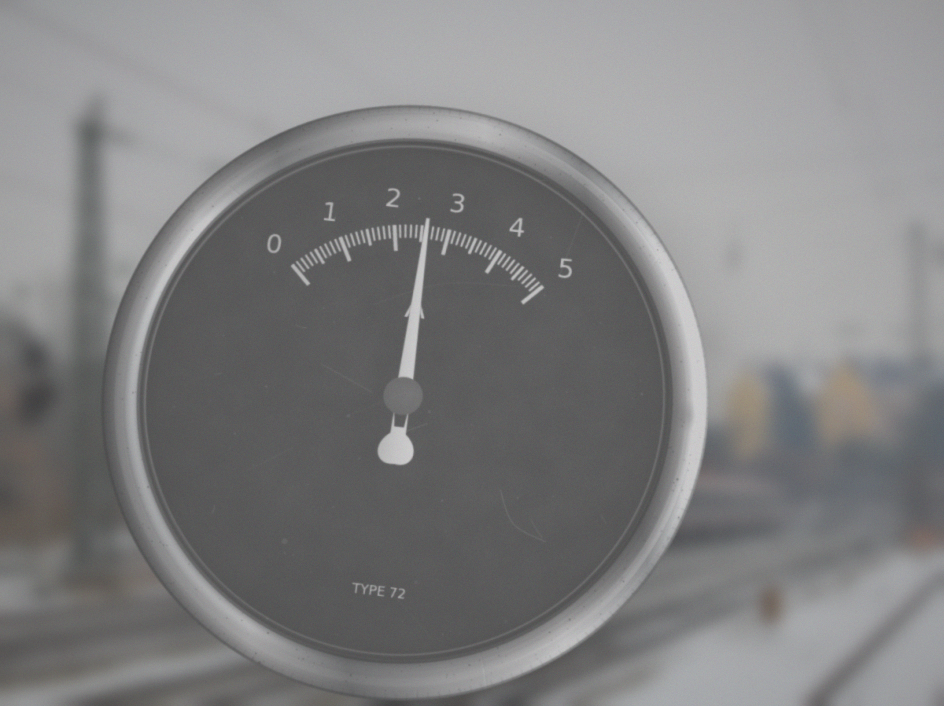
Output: 2.6 A
